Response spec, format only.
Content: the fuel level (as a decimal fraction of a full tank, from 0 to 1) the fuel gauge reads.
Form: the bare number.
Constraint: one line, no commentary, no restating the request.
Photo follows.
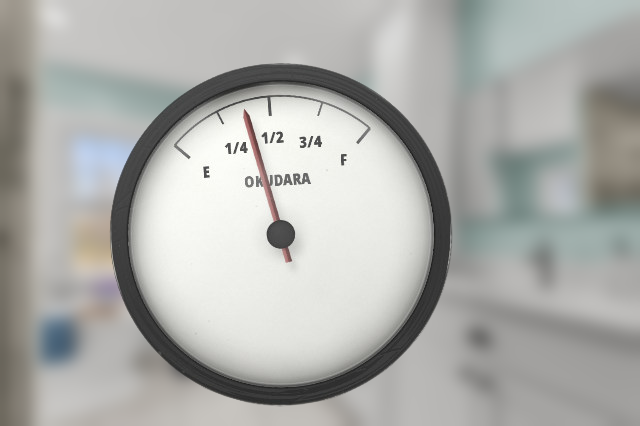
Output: 0.375
